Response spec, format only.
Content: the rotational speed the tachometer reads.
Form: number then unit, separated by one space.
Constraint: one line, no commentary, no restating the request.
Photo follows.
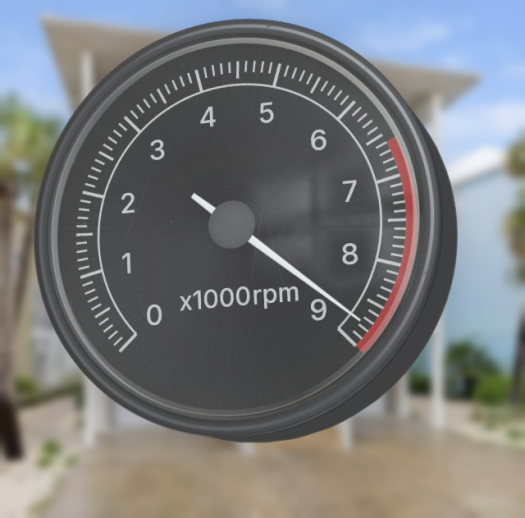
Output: 8750 rpm
